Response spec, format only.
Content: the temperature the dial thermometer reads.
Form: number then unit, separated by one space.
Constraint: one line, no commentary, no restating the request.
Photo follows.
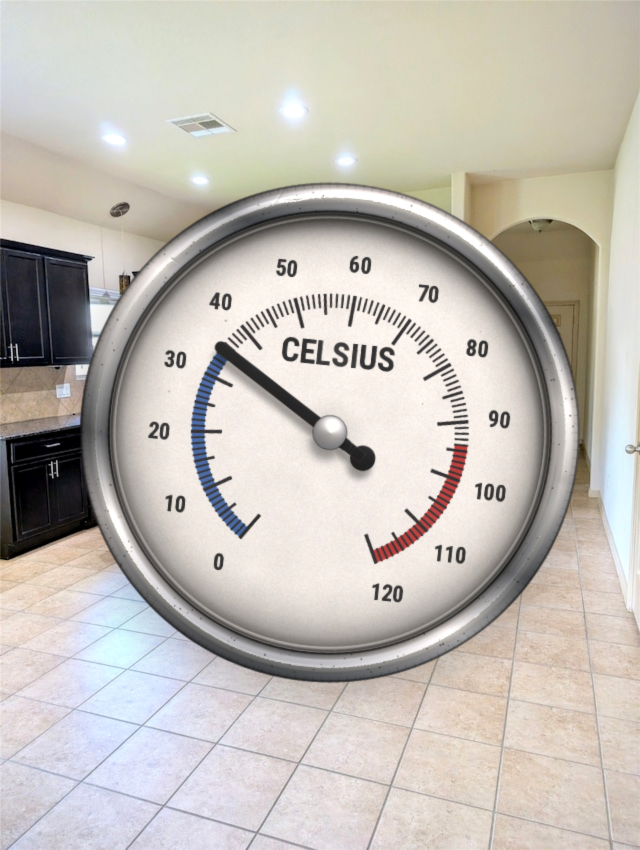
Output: 35 °C
